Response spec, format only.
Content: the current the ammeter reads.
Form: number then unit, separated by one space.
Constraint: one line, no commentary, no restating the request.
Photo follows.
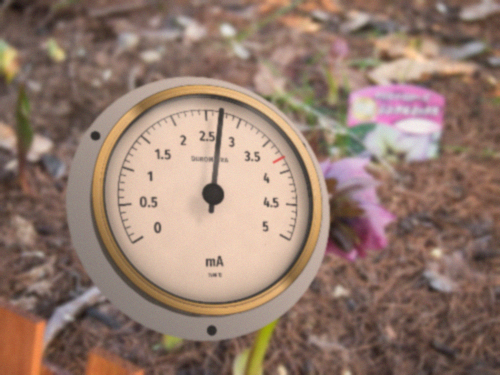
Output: 2.7 mA
